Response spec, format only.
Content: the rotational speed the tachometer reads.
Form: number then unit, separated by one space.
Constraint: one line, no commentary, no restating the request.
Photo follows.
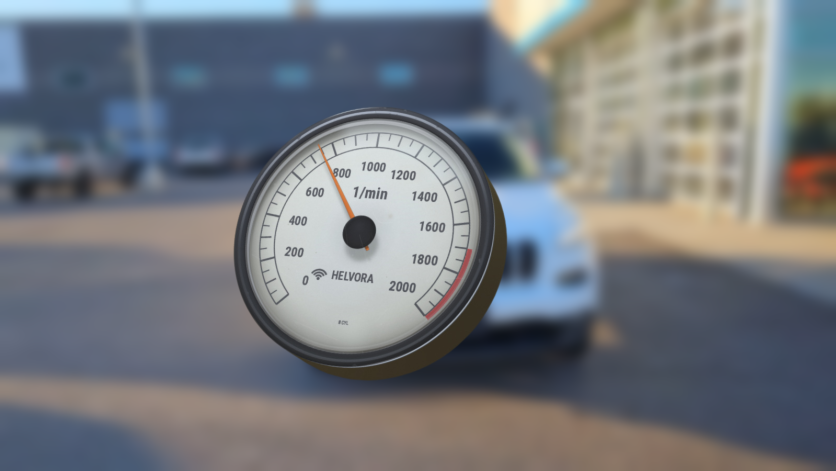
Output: 750 rpm
